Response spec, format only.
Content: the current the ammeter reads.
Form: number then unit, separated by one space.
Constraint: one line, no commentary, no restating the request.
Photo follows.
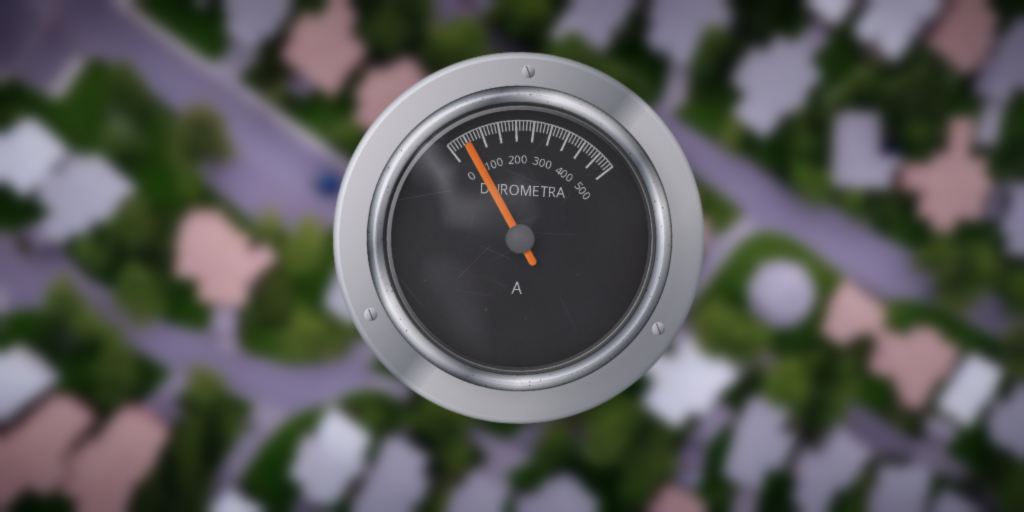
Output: 50 A
